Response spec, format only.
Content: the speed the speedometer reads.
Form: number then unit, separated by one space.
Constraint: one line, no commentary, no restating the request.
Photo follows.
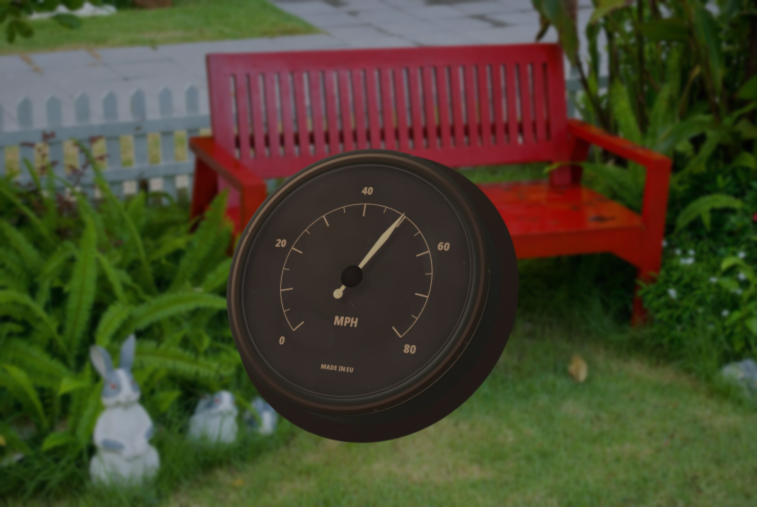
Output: 50 mph
